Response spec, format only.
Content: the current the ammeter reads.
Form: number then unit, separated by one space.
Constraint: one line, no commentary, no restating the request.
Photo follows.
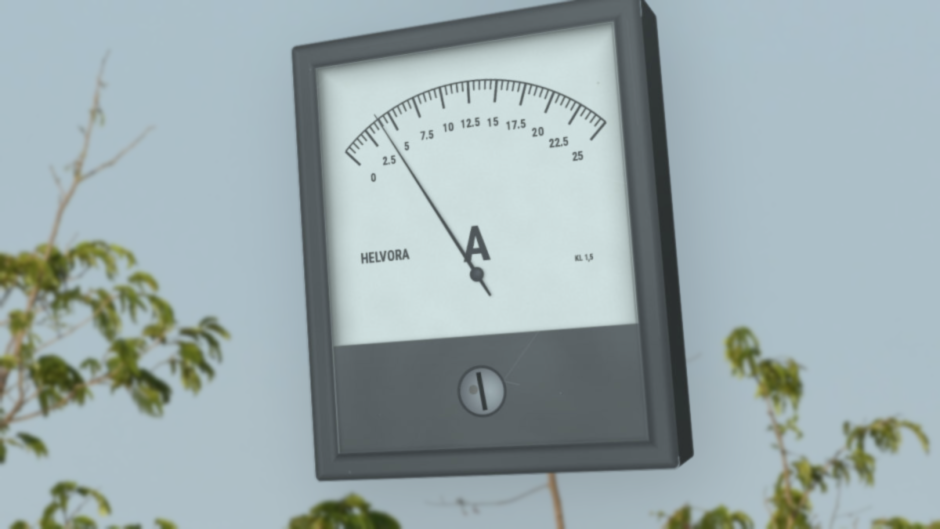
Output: 4 A
